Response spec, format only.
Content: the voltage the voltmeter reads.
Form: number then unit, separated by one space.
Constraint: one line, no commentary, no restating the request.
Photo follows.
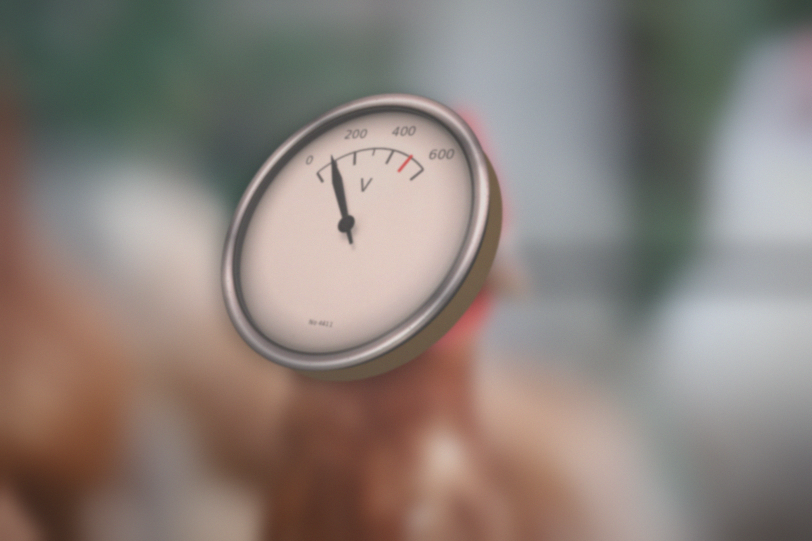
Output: 100 V
